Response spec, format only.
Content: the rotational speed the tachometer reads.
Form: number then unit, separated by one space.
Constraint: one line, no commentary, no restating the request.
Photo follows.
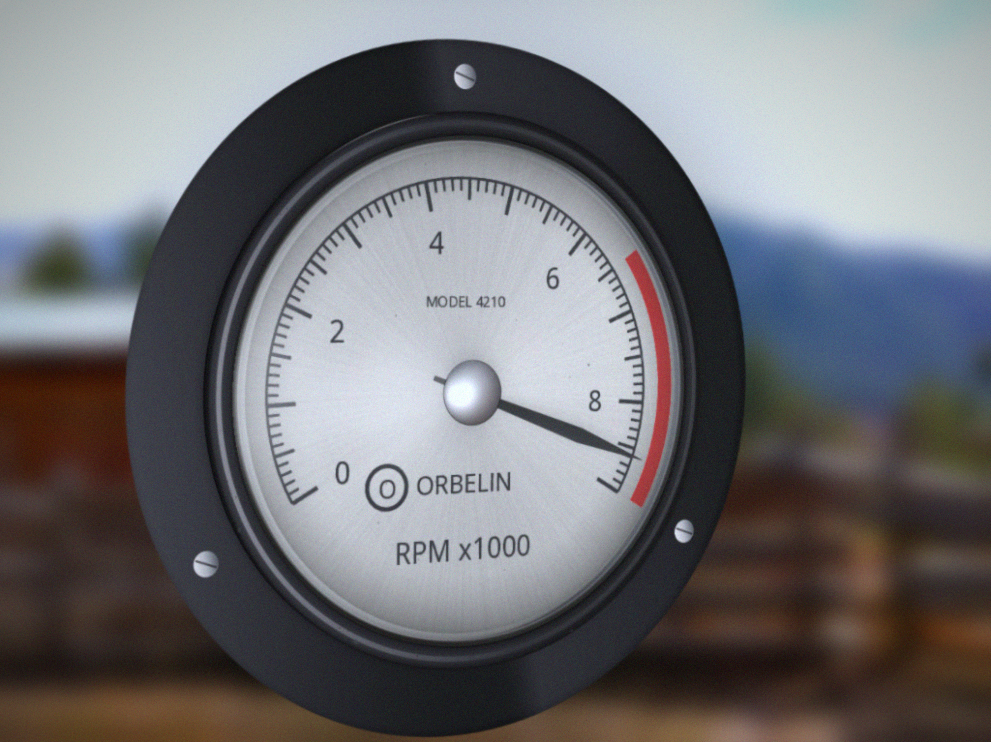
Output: 8600 rpm
